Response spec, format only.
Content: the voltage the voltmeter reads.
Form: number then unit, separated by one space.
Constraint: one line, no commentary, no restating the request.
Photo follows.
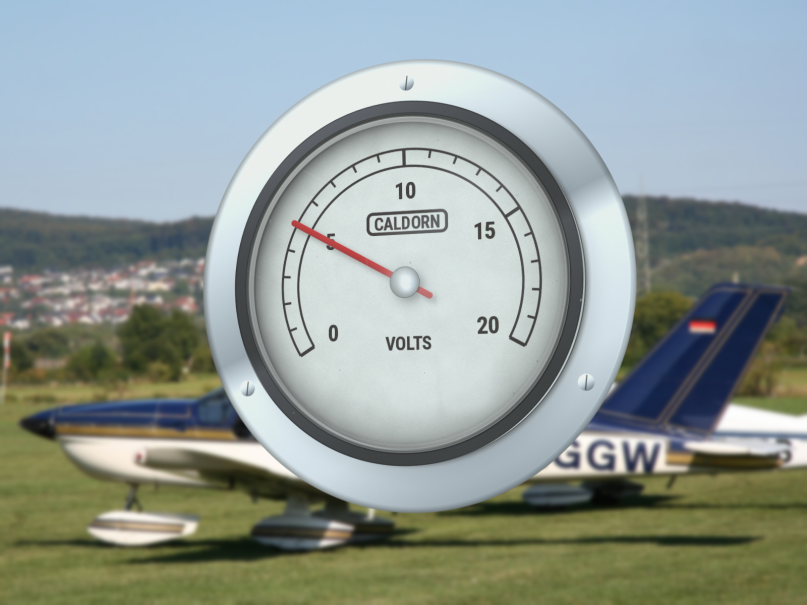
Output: 5 V
